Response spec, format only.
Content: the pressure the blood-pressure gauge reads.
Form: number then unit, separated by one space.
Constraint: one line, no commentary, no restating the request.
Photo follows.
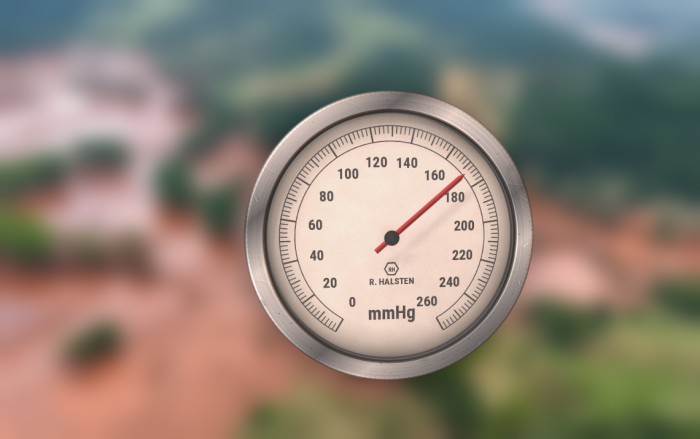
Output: 172 mmHg
